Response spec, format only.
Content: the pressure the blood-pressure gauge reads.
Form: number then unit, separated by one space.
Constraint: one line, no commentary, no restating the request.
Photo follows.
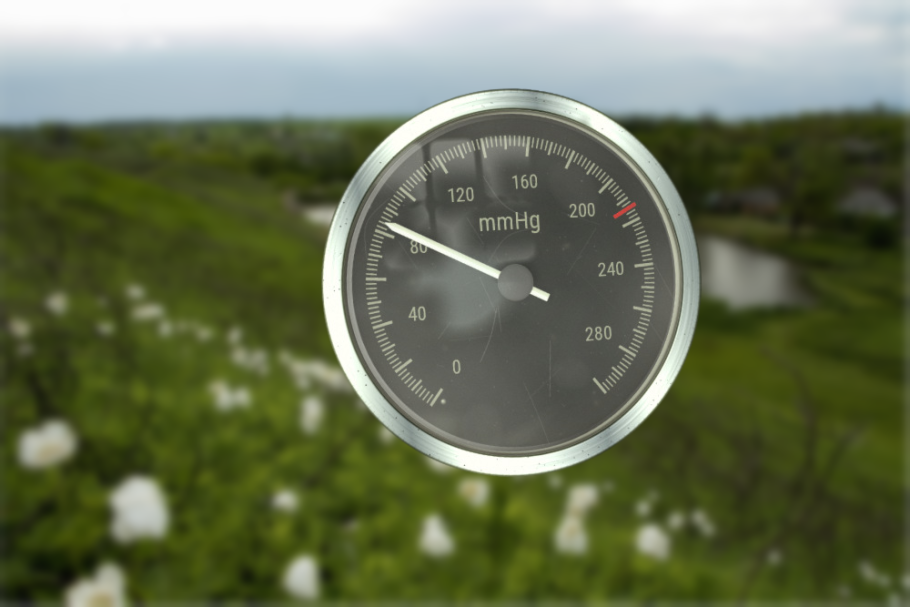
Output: 84 mmHg
